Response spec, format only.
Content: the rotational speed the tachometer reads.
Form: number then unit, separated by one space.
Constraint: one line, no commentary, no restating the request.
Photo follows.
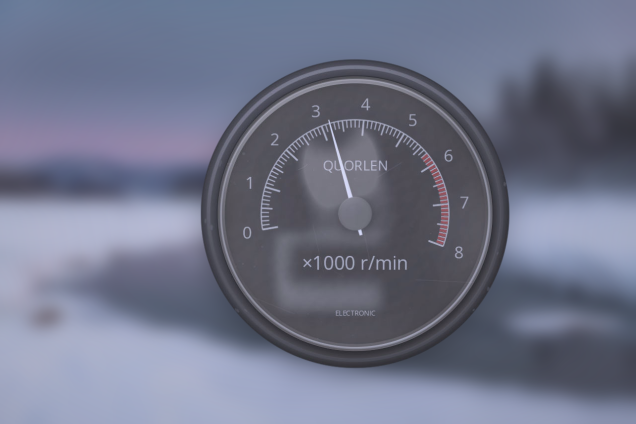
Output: 3200 rpm
